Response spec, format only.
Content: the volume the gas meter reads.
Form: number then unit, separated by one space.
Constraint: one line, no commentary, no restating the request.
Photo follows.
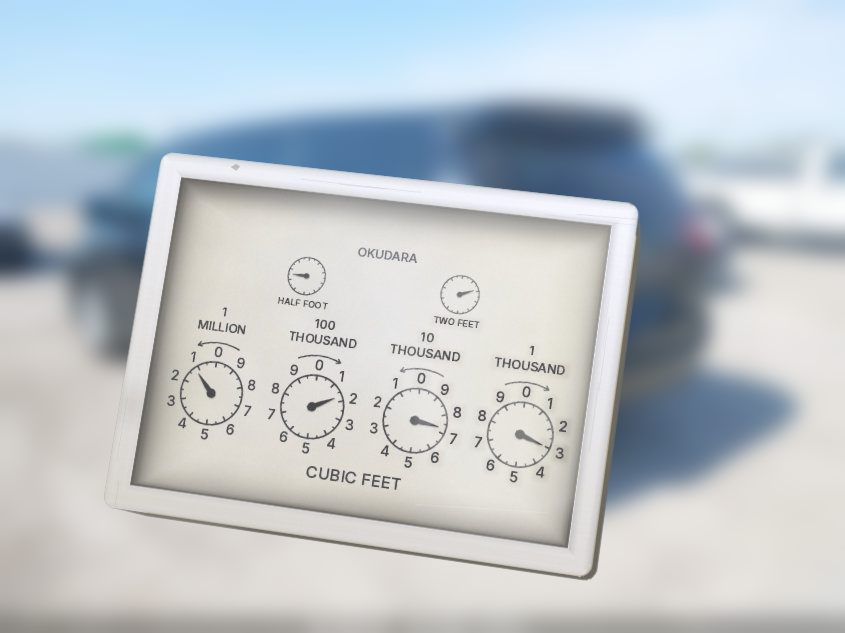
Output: 117300 ft³
